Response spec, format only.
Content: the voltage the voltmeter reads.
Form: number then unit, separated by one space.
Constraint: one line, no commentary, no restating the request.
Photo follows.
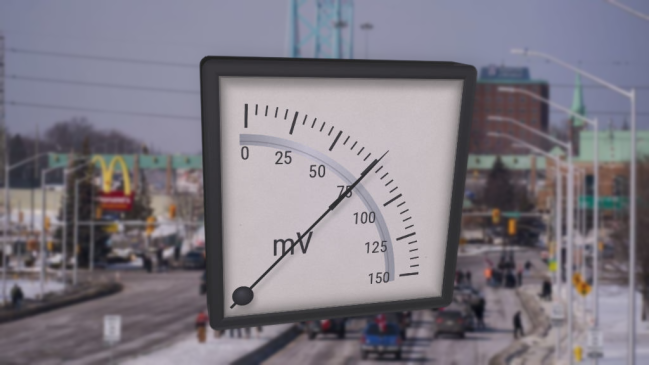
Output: 75 mV
